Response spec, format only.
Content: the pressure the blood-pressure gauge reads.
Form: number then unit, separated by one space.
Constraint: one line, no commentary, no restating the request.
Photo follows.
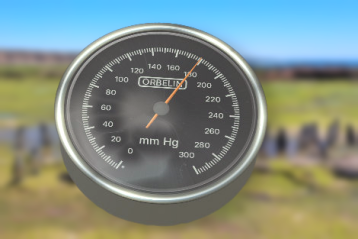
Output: 180 mmHg
